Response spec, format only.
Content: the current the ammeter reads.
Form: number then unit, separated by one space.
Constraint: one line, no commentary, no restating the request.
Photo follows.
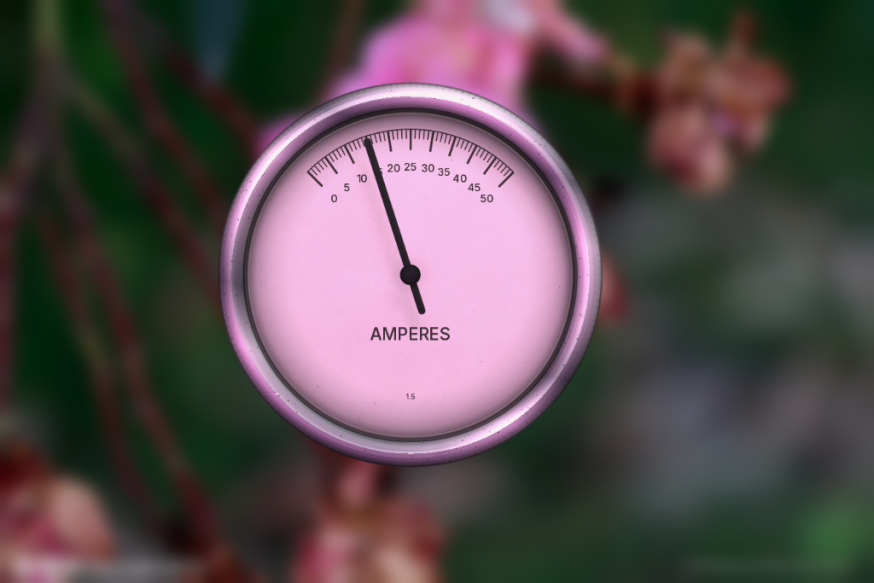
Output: 15 A
